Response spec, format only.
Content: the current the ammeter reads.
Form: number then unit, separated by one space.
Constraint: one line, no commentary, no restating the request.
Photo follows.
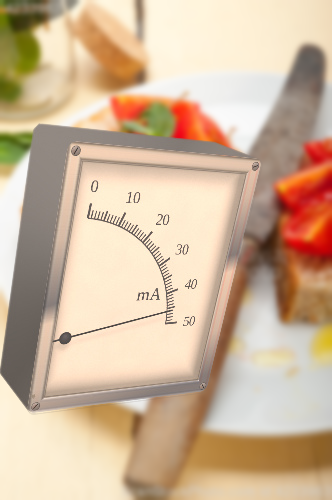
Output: 45 mA
